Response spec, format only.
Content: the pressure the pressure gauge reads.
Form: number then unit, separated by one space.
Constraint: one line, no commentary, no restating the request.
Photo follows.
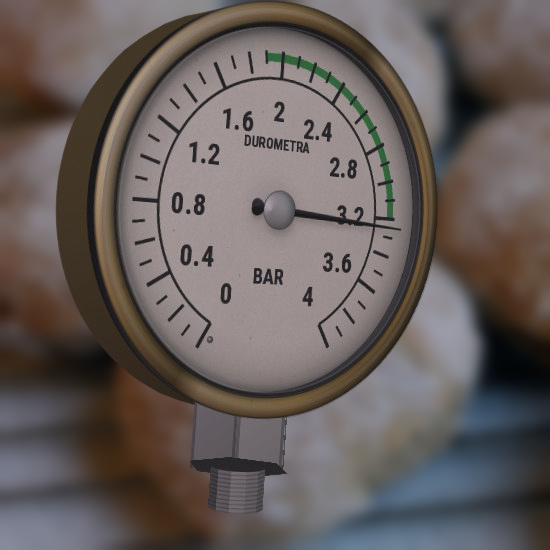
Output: 3.25 bar
